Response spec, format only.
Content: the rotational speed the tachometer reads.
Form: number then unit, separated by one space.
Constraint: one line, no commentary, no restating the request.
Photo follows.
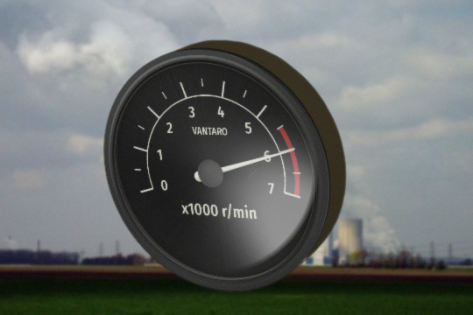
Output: 6000 rpm
